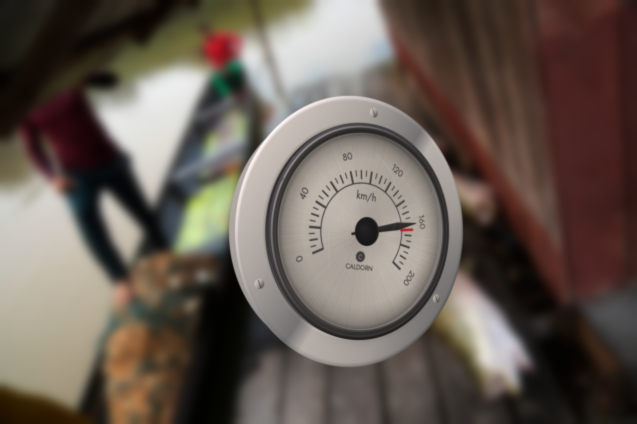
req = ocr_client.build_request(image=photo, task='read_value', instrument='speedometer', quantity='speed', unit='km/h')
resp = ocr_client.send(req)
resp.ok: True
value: 160 km/h
